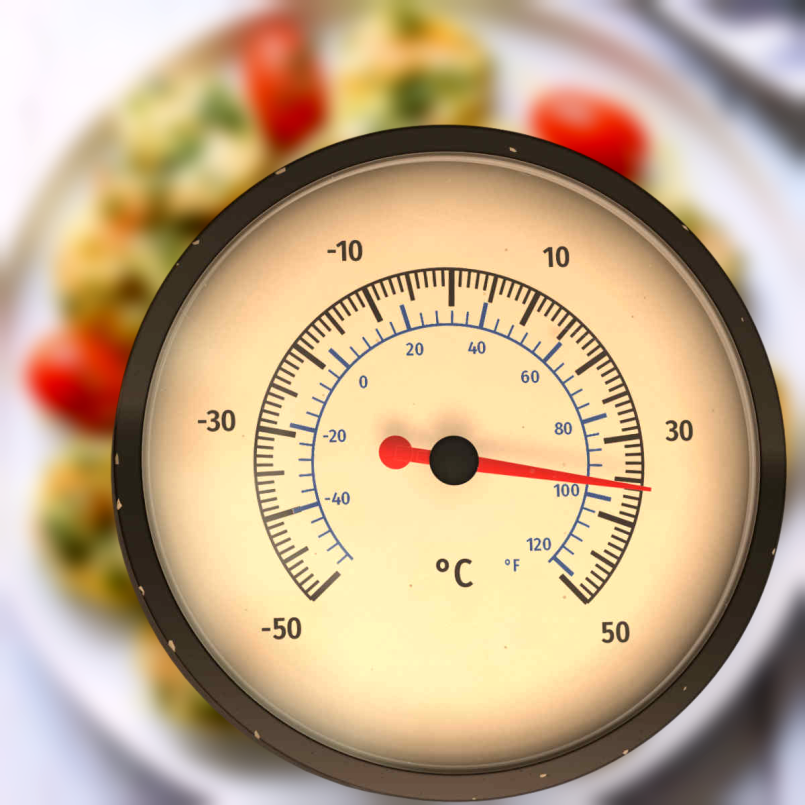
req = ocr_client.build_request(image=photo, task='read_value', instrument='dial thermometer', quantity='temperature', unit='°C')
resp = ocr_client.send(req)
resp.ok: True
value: 36 °C
